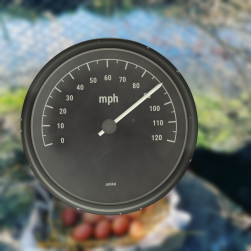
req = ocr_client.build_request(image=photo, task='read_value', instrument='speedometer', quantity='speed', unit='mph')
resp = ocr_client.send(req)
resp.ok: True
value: 90 mph
